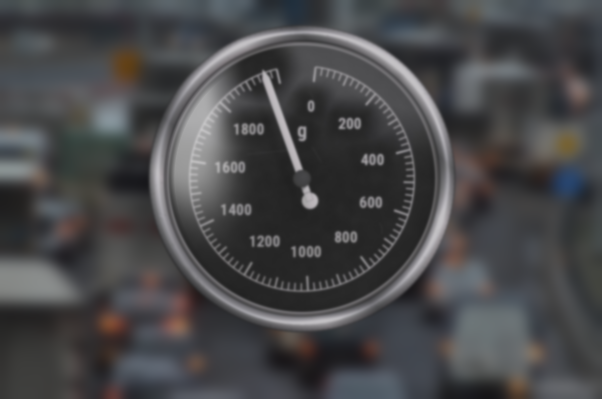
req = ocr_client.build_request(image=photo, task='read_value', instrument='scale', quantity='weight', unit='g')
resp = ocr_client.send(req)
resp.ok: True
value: 1960 g
